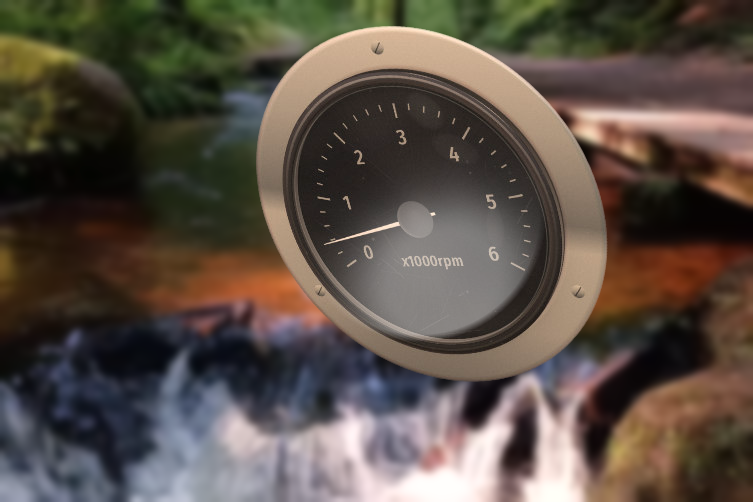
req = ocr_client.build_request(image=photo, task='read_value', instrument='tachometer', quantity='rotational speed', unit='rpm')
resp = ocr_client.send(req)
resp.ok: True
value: 400 rpm
